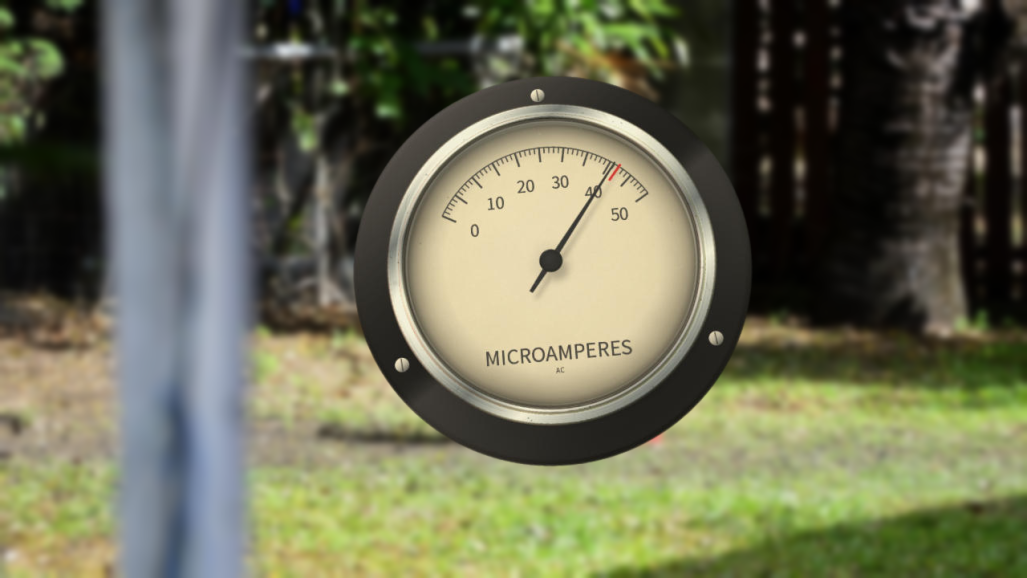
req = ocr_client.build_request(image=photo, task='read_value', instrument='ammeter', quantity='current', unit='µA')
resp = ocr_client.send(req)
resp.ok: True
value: 41 µA
